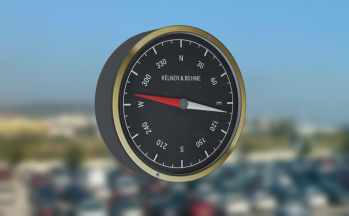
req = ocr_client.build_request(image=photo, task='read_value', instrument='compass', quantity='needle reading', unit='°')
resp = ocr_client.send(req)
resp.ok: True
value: 280 °
